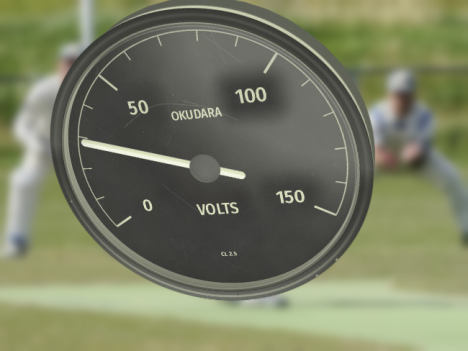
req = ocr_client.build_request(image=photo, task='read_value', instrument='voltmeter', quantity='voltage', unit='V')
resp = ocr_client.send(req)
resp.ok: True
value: 30 V
